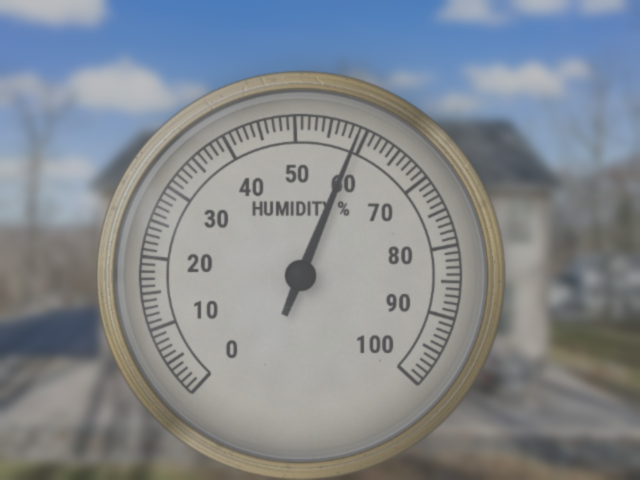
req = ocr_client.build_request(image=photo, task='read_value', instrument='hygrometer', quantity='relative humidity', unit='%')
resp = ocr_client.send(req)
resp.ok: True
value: 59 %
